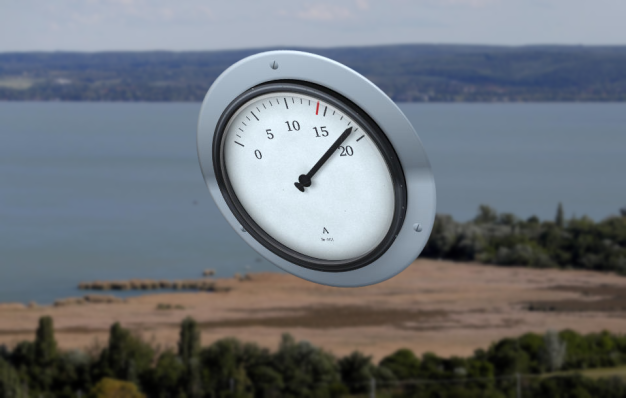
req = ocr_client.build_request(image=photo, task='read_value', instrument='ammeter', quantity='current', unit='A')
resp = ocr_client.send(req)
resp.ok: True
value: 18.5 A
